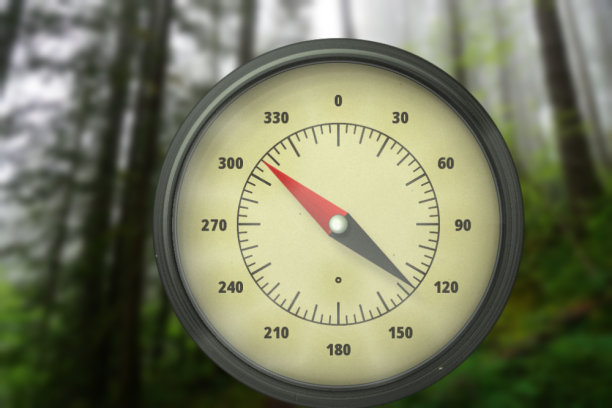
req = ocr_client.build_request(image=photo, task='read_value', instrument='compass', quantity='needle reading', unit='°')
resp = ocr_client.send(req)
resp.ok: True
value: 310 °
